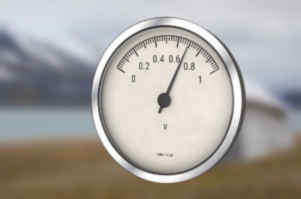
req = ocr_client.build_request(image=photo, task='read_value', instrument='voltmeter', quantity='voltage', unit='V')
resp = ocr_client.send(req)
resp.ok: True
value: 0.7 V
